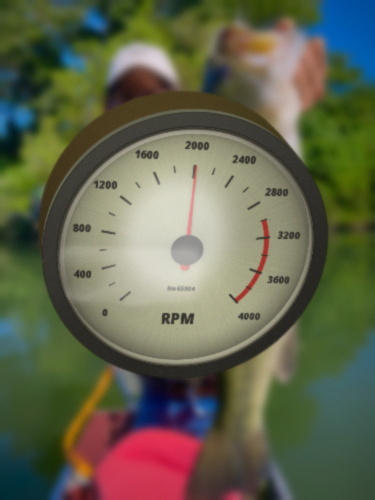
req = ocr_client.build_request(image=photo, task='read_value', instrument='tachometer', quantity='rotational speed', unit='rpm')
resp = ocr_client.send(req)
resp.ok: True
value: 2000 rpm
